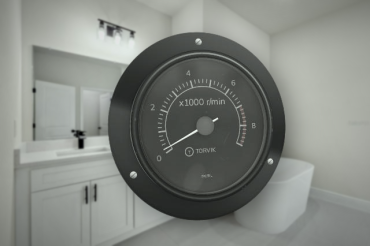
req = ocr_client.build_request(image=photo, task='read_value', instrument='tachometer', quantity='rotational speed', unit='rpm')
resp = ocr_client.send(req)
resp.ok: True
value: 200 rpm
